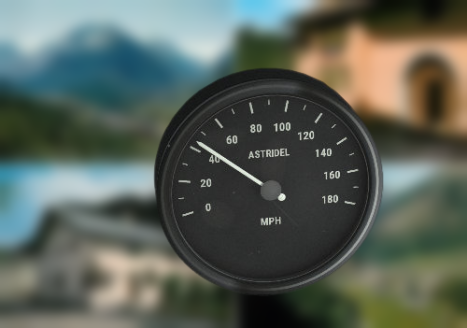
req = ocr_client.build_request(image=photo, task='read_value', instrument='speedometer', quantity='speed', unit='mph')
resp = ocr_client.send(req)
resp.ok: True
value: 45 mph
